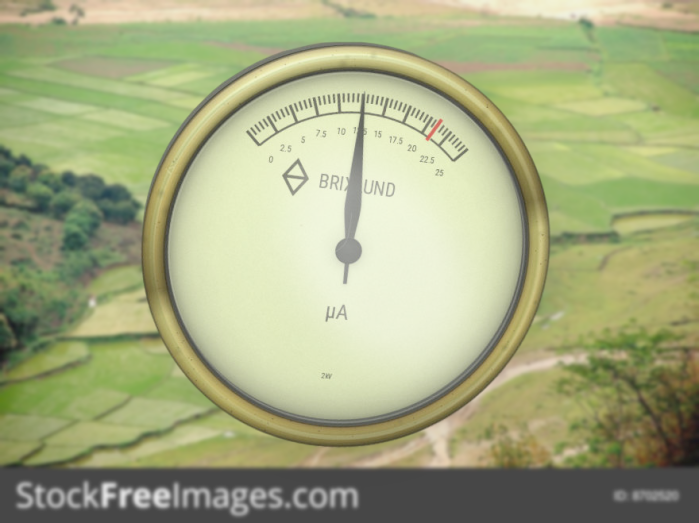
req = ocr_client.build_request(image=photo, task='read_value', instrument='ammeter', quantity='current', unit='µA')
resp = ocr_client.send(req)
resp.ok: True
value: 12.5 µA
